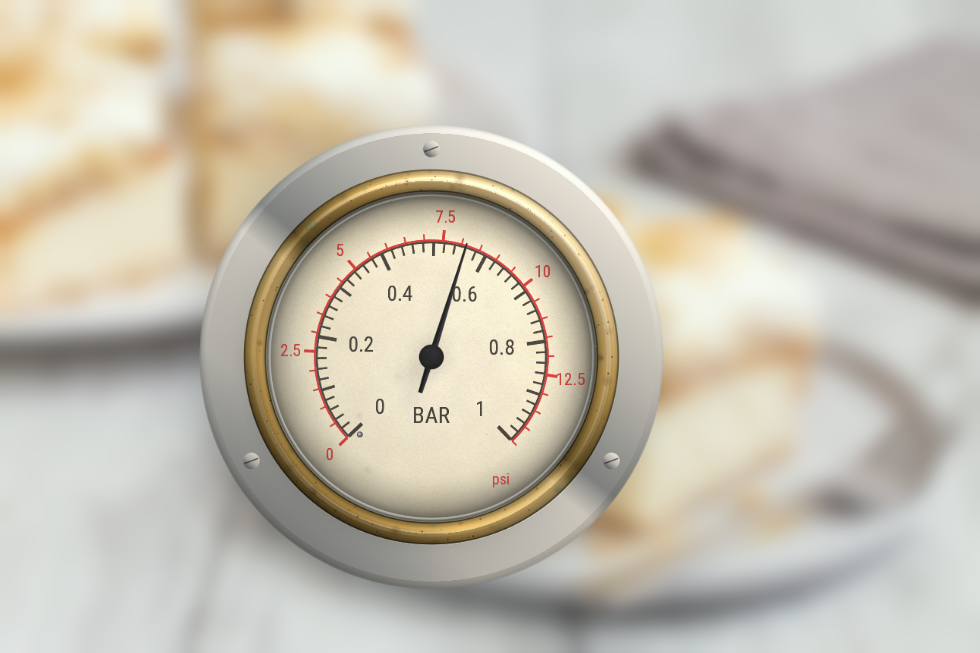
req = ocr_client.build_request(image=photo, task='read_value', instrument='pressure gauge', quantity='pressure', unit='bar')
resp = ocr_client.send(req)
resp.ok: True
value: 0.56 bar
